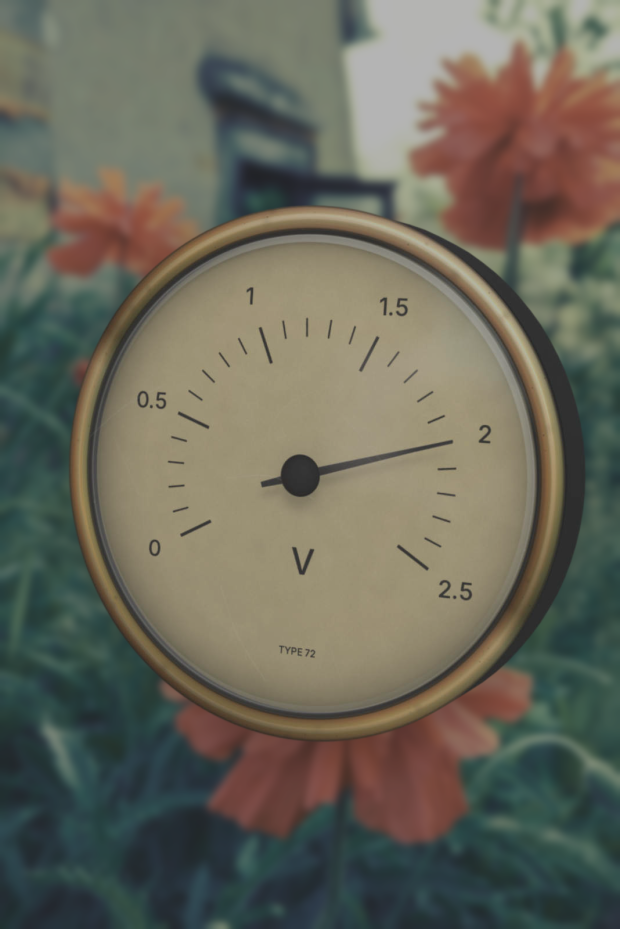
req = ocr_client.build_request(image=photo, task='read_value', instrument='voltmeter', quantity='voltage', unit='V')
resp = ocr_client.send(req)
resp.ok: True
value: 2 V
